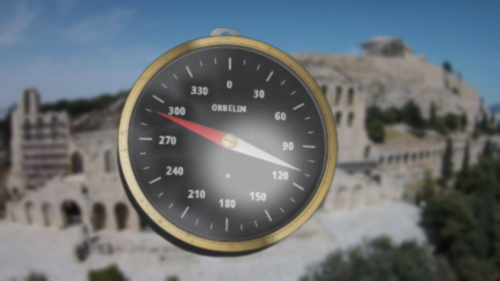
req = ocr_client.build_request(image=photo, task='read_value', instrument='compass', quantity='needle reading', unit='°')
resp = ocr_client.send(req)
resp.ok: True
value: 290 °
